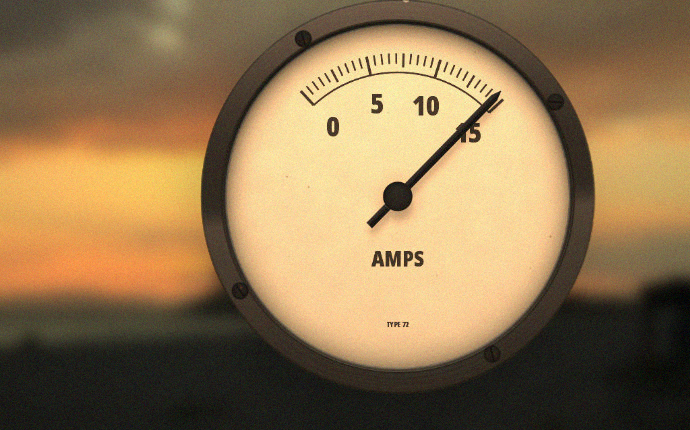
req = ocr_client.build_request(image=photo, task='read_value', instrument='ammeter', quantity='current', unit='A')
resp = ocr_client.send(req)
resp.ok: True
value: 14.5 A
